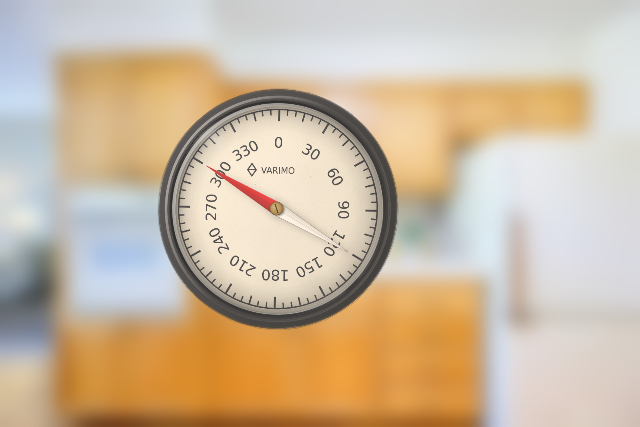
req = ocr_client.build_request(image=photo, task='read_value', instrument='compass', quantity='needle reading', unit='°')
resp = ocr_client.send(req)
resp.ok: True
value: 300 °
